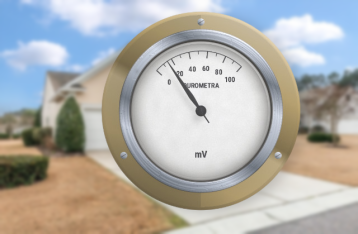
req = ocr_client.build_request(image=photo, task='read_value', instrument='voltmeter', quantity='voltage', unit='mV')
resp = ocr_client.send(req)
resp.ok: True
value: 15 mV
